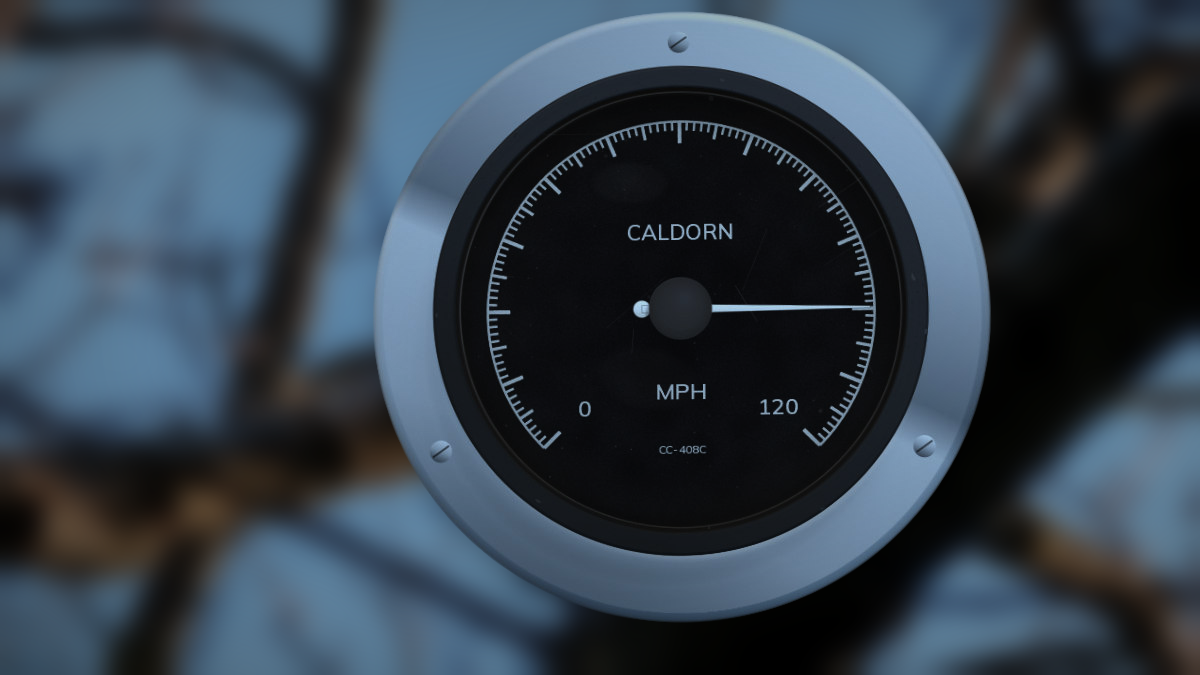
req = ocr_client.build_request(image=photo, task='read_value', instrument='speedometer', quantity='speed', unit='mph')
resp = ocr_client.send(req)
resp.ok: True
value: 100 mph
